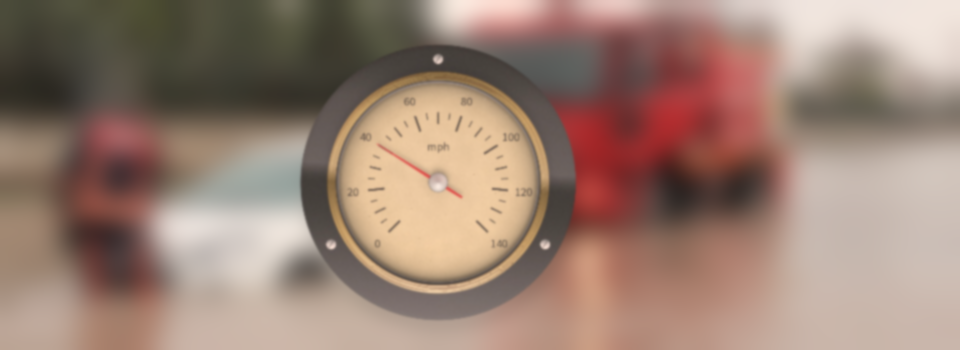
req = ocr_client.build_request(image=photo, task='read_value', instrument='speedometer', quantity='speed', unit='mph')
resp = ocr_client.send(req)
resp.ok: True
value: 40 mph
